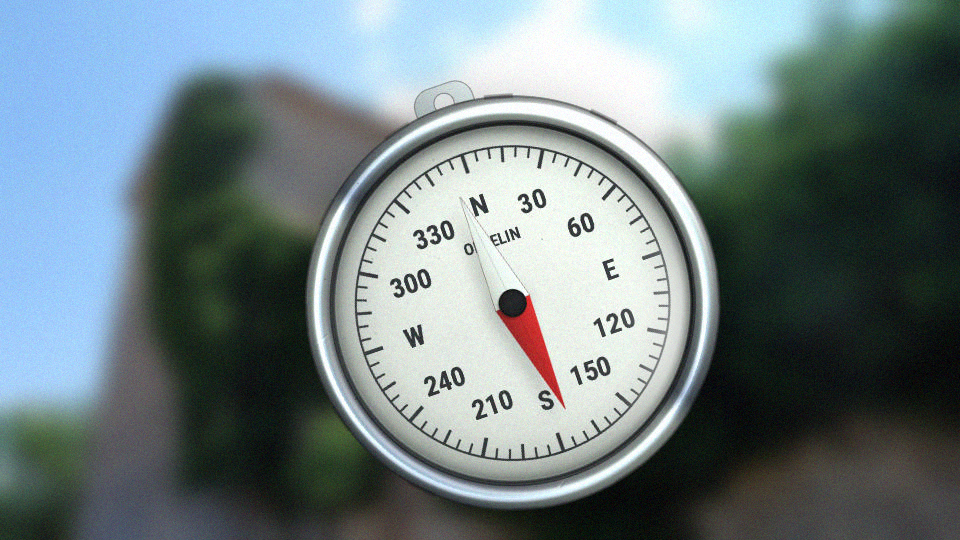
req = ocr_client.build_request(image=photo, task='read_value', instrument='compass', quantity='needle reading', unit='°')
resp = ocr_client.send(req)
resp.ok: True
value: 172.5 °
